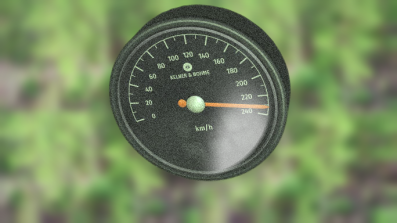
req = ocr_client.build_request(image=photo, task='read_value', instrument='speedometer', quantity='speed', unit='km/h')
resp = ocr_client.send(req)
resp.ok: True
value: 230 km/h
